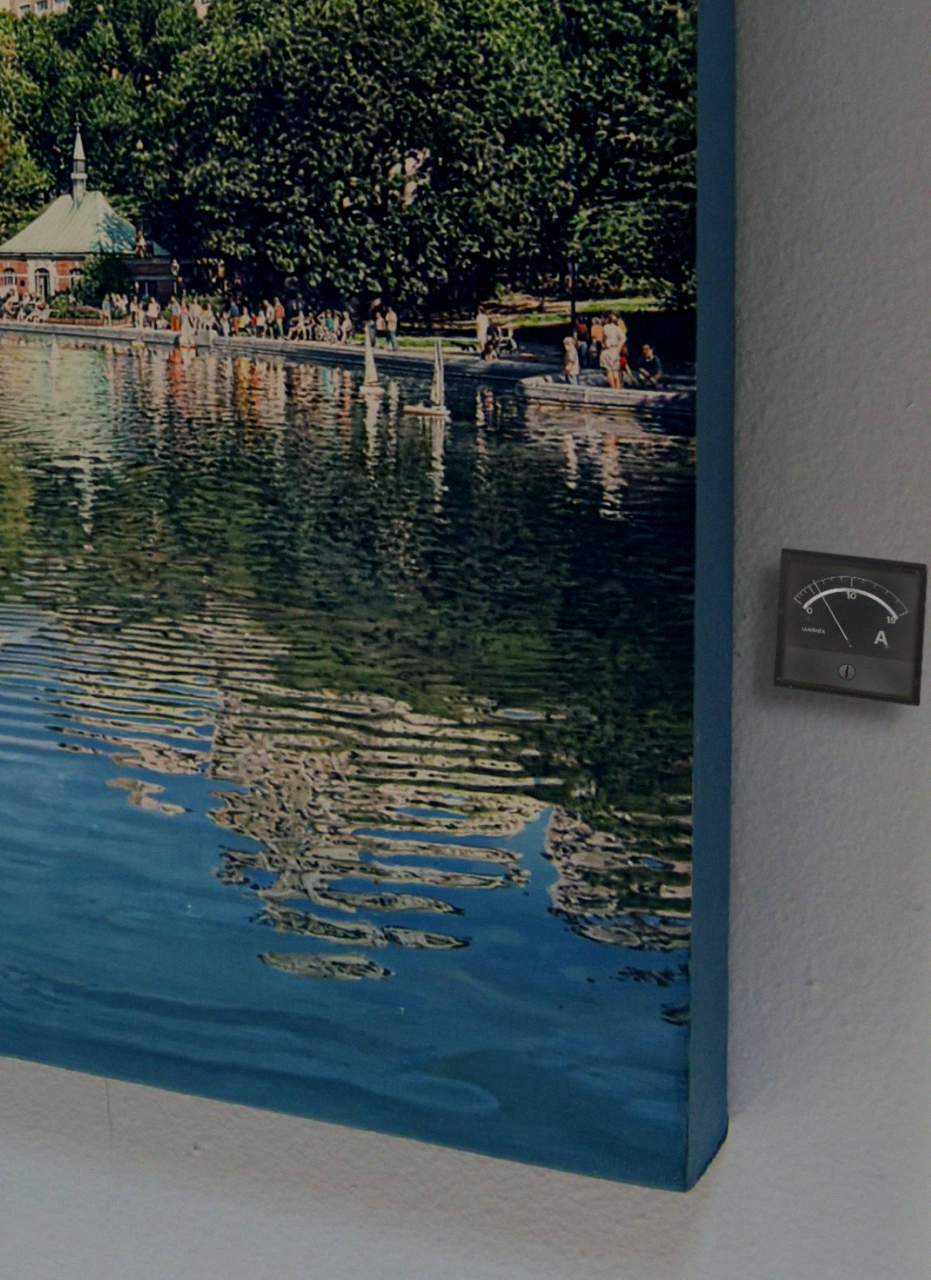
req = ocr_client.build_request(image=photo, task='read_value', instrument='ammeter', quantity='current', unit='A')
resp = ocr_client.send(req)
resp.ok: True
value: 6 A
